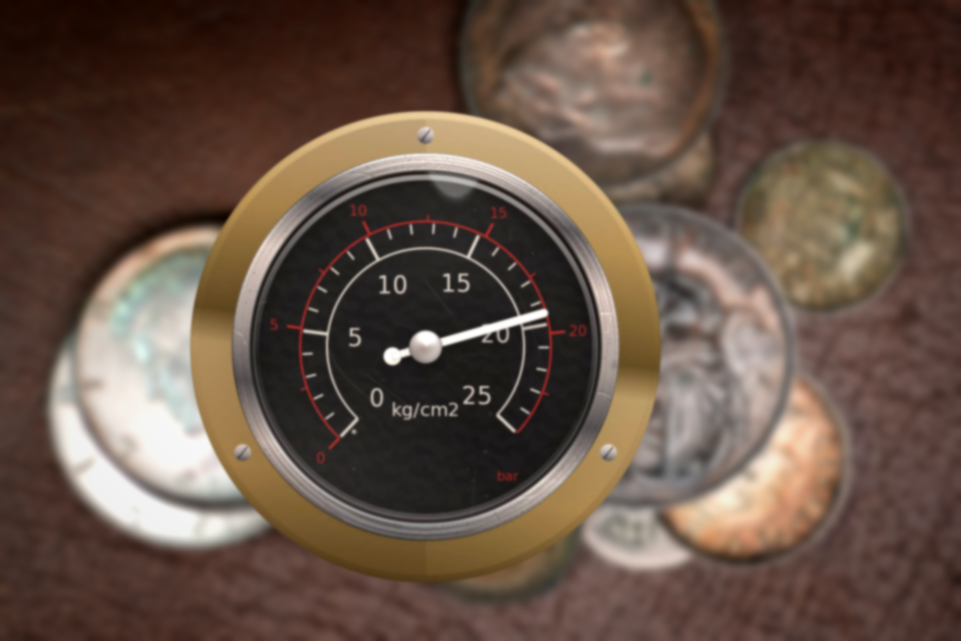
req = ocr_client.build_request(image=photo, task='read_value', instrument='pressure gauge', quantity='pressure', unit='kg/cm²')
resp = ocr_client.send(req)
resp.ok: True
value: 19.5 kg/cm²
